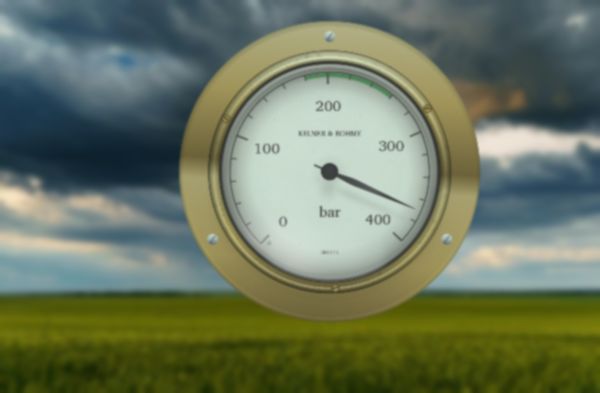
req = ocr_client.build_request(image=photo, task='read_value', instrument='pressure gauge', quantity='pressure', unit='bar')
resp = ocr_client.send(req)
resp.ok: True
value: 370 bar
